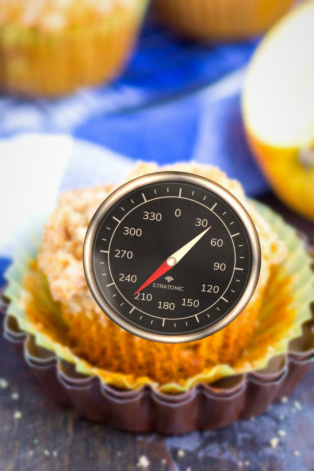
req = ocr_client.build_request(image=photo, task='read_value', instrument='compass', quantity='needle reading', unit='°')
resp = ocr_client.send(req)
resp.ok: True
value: 220 °
